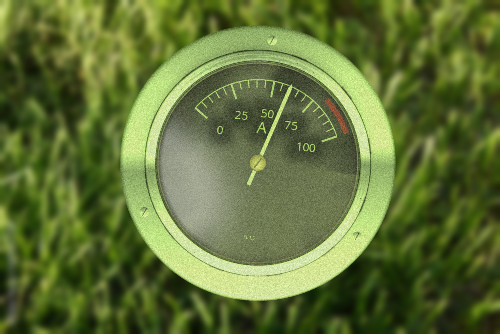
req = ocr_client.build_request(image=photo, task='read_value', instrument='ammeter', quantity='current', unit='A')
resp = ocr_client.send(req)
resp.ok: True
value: 60 A
